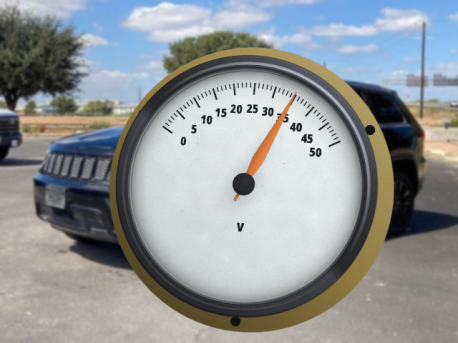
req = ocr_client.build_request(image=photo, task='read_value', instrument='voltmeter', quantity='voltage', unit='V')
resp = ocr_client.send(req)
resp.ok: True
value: 35 V
